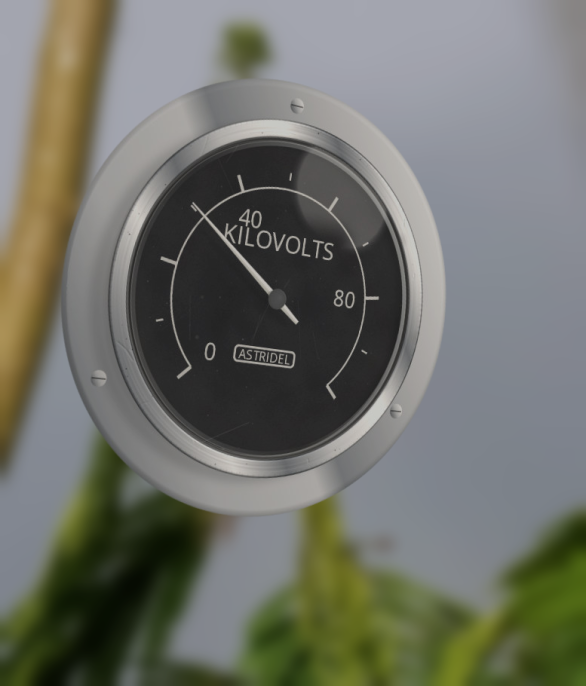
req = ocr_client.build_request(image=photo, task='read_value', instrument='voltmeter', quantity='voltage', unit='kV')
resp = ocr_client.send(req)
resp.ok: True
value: 30 kV
